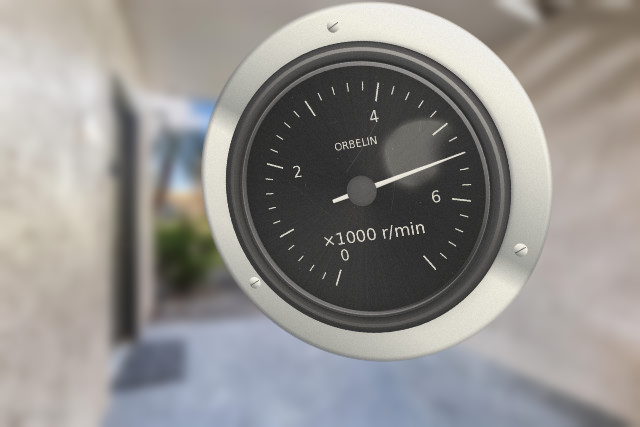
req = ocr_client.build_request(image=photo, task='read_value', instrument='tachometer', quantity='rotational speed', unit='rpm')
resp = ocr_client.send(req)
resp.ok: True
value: 5400 rpm
